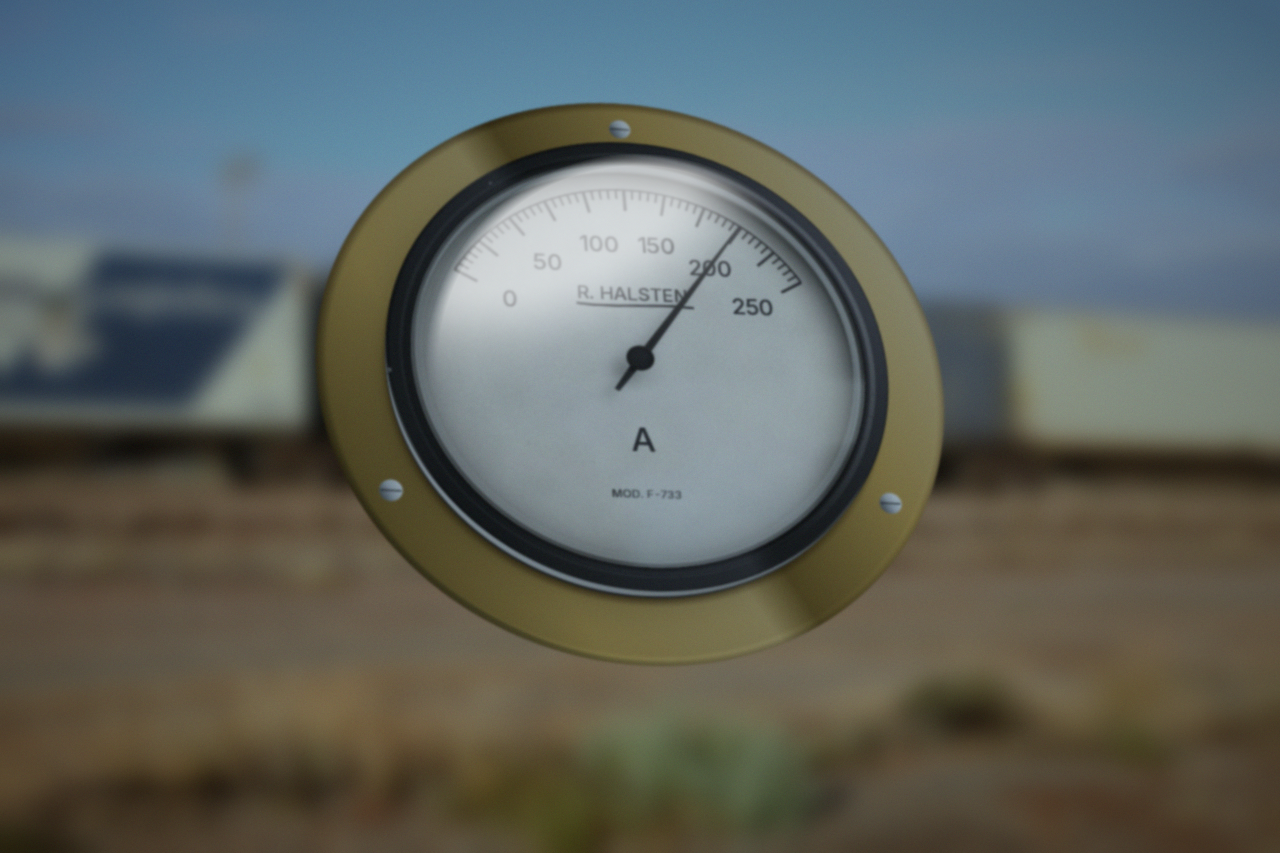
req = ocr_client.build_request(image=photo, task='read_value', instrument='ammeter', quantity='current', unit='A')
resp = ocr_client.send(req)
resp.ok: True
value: 200 A
